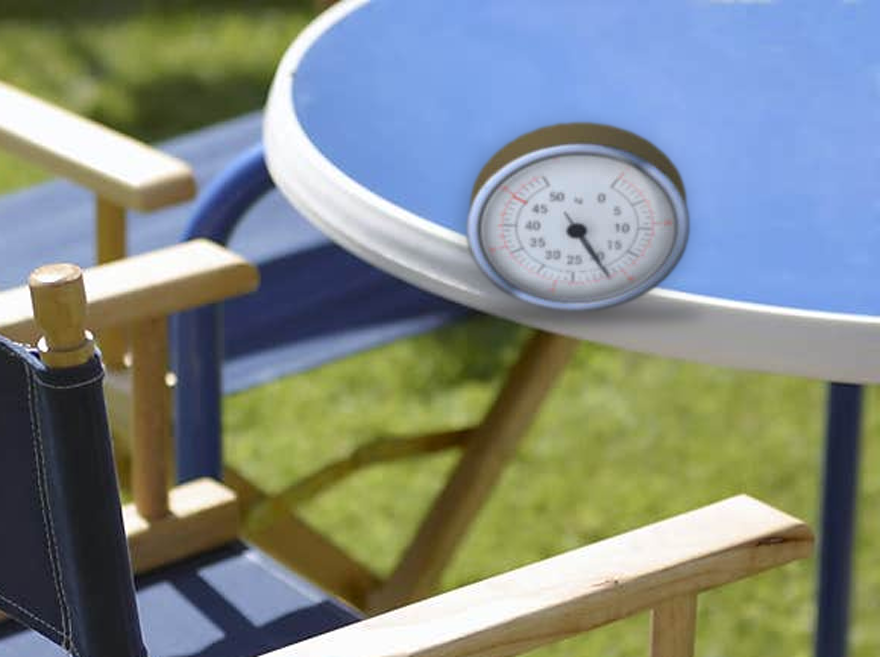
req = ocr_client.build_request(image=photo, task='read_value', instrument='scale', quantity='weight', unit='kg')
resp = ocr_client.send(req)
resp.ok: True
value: 20 kg
